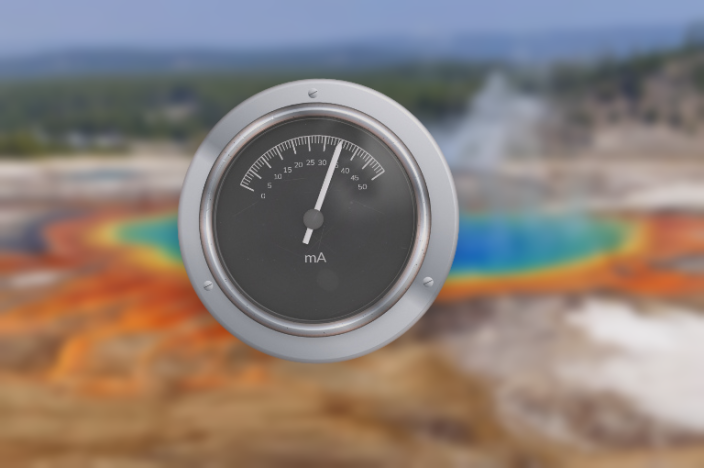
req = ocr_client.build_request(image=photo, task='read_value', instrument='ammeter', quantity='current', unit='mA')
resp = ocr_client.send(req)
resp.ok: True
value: 35 mA
